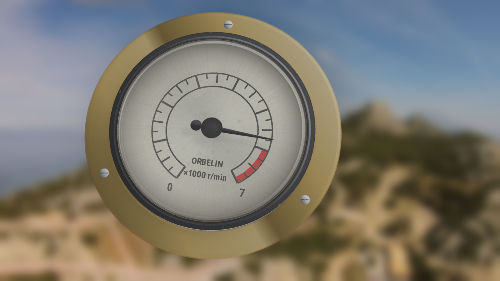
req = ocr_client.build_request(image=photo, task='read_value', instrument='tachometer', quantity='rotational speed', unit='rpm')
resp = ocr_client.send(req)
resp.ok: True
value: 5750 rpm
